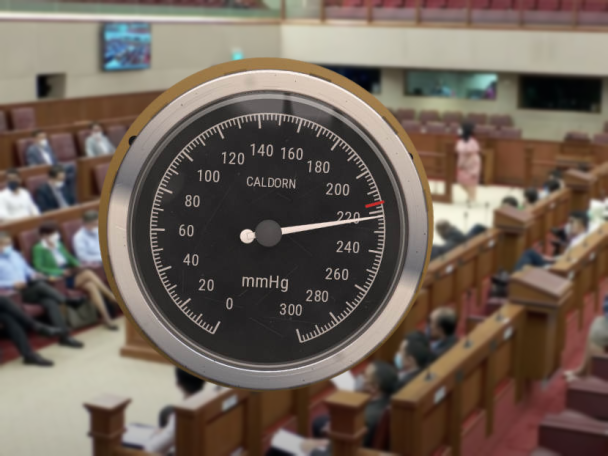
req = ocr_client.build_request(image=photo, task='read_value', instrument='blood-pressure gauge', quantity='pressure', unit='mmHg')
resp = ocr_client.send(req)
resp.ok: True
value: 222 mmHg
